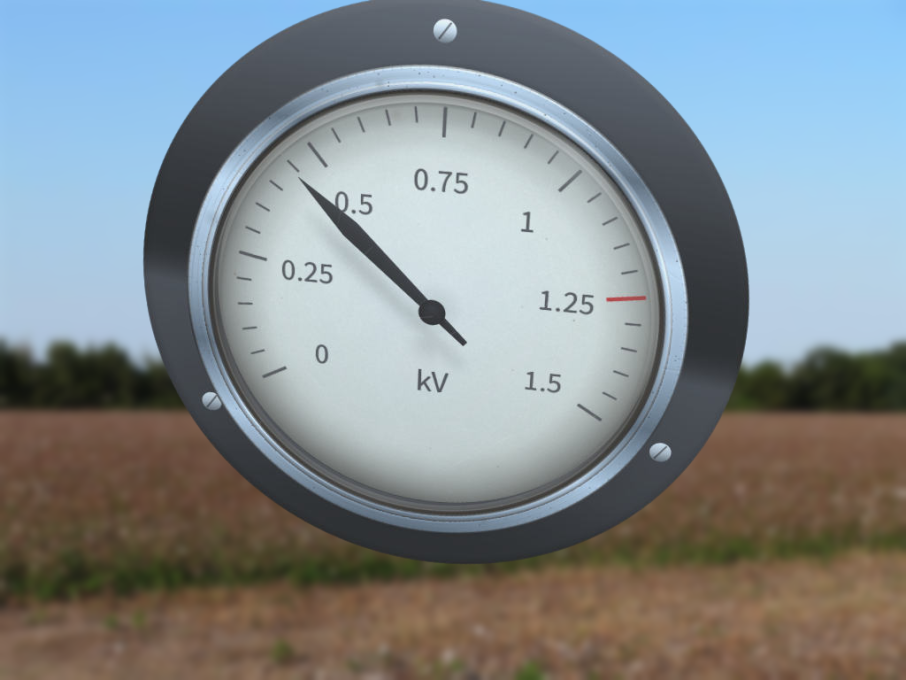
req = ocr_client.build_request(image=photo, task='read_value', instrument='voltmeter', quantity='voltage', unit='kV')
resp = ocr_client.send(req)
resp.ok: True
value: 0.45 kV
